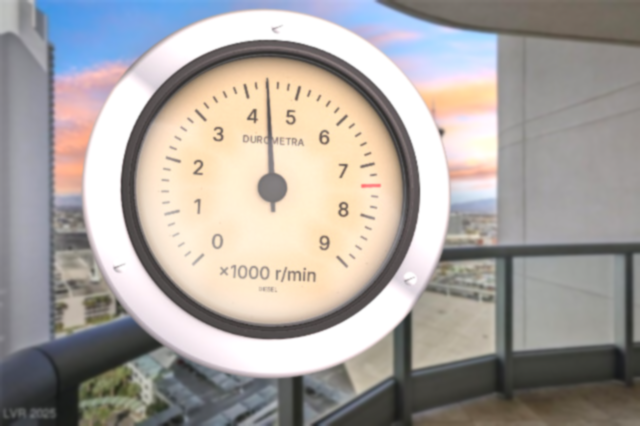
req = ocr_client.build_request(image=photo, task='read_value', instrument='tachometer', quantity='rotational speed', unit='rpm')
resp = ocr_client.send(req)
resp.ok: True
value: 4400 rpm
